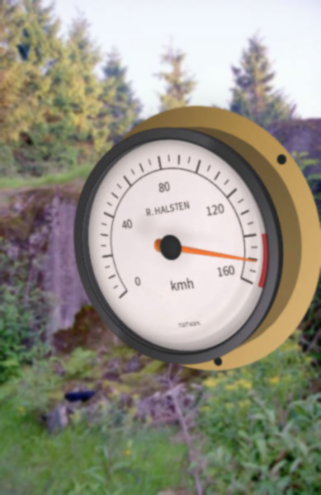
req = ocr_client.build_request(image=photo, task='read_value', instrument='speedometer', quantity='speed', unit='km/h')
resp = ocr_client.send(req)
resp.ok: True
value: 150 km/h
